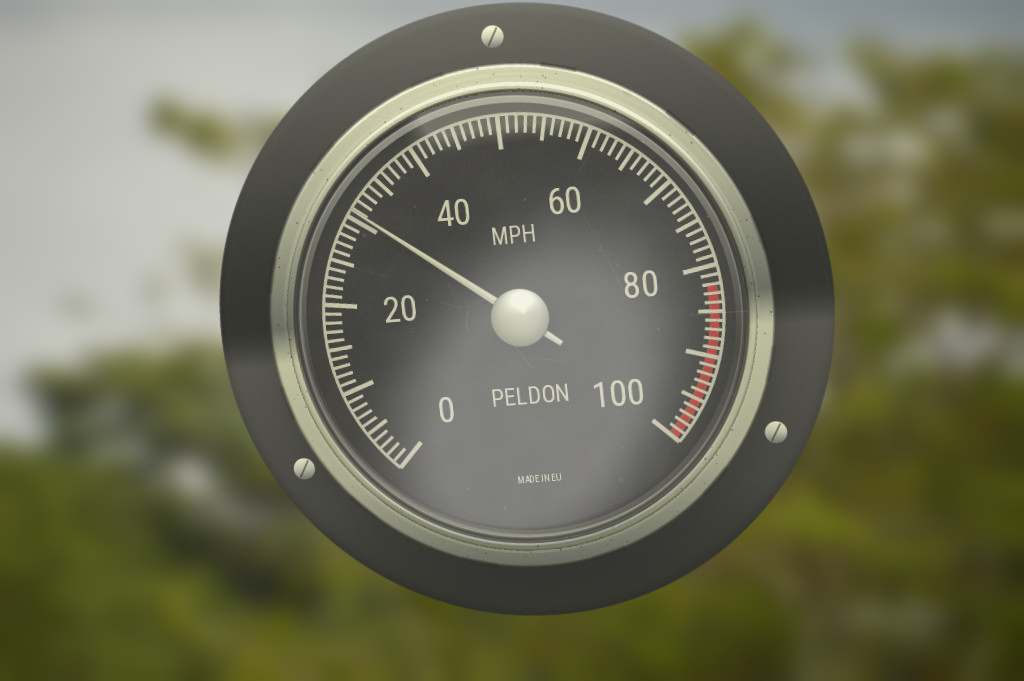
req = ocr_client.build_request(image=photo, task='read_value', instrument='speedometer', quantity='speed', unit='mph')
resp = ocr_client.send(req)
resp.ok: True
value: 31 mph
